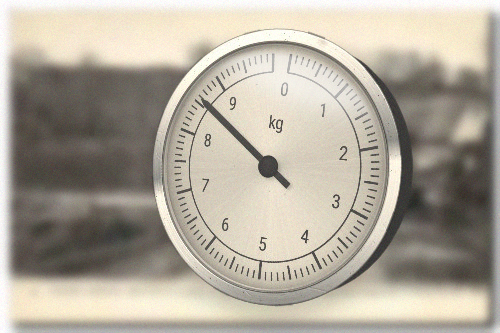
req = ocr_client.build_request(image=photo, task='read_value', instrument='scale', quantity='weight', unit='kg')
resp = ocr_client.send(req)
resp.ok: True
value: 8.6 kg
